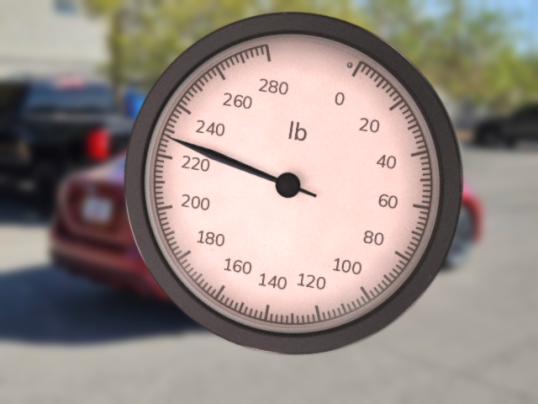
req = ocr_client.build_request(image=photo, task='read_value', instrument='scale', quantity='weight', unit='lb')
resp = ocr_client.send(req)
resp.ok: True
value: 228 lb
